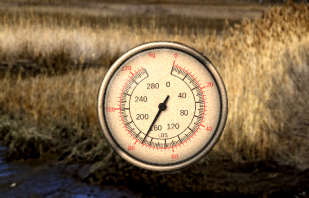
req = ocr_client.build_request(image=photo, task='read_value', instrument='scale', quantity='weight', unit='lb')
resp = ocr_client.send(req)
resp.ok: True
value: 170 lb
